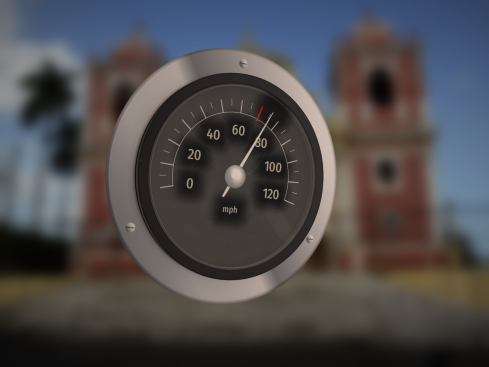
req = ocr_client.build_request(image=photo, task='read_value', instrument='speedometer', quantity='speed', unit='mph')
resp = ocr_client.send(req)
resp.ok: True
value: 75 mph
